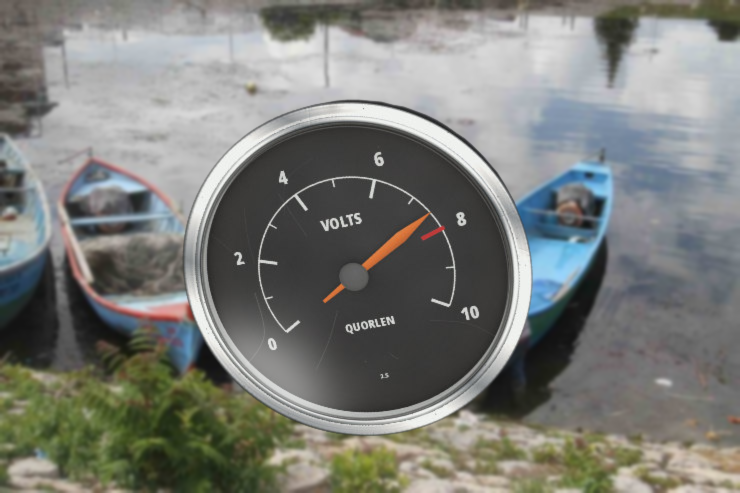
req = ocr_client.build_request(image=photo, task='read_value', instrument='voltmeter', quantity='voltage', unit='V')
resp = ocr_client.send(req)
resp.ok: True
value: 7.5 V
